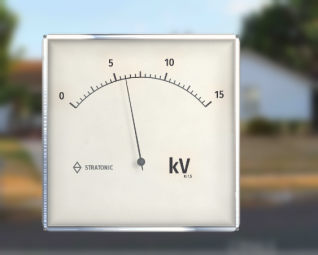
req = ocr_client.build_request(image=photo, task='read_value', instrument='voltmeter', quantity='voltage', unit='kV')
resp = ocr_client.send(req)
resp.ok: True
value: 6 kV
